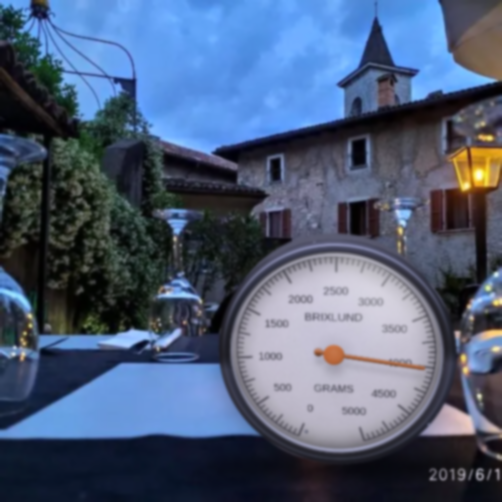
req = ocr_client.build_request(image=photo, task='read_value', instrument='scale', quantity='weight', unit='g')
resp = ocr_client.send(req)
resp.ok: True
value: 4000 g
